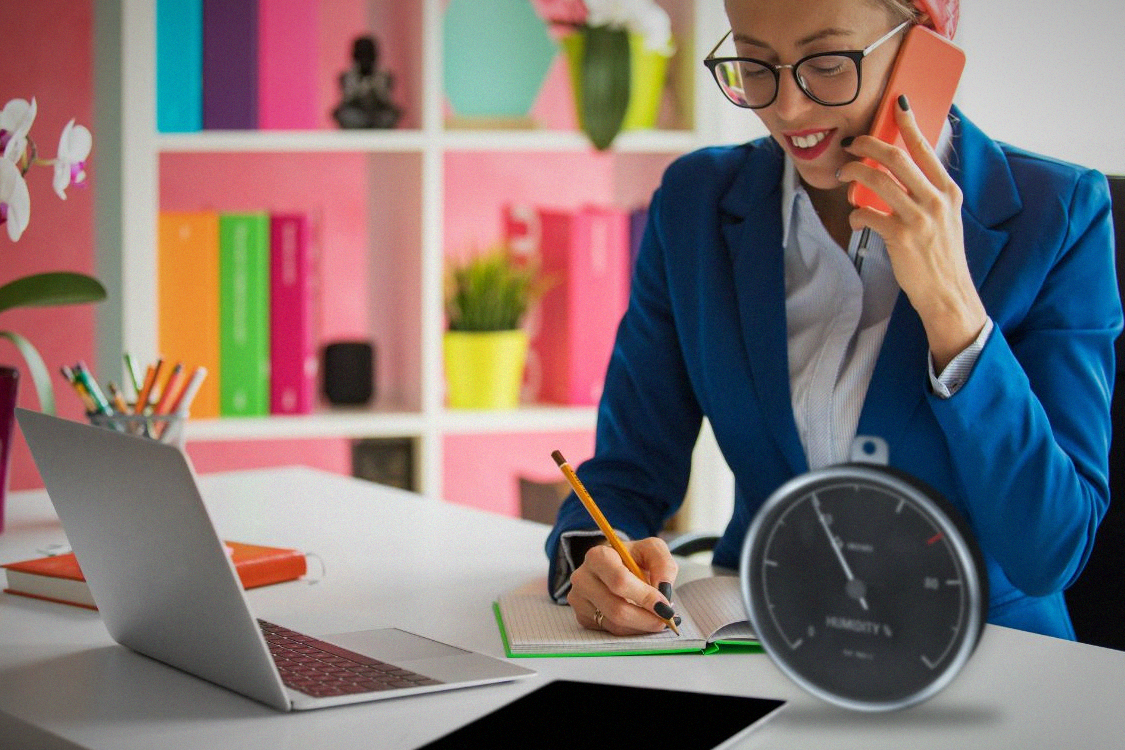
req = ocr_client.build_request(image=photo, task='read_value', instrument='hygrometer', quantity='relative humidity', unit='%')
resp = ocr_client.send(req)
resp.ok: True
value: 40 %
